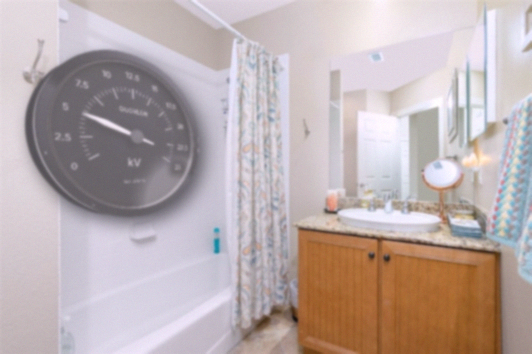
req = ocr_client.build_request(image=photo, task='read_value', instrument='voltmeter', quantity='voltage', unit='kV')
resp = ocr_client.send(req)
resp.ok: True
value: 5 kV
